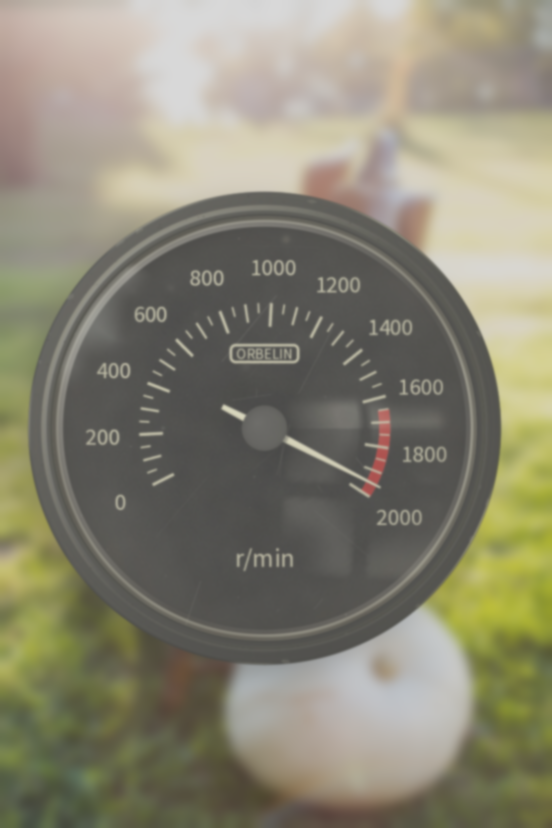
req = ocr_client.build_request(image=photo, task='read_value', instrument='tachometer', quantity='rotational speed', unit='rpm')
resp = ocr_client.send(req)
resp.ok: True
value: 1950 rpm
